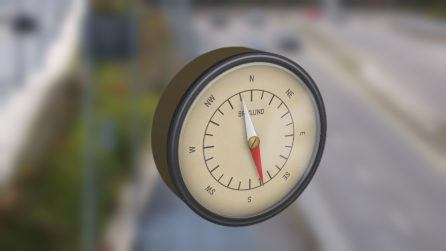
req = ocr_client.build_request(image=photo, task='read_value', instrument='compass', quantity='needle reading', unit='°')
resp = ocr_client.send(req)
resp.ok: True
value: 165 °
